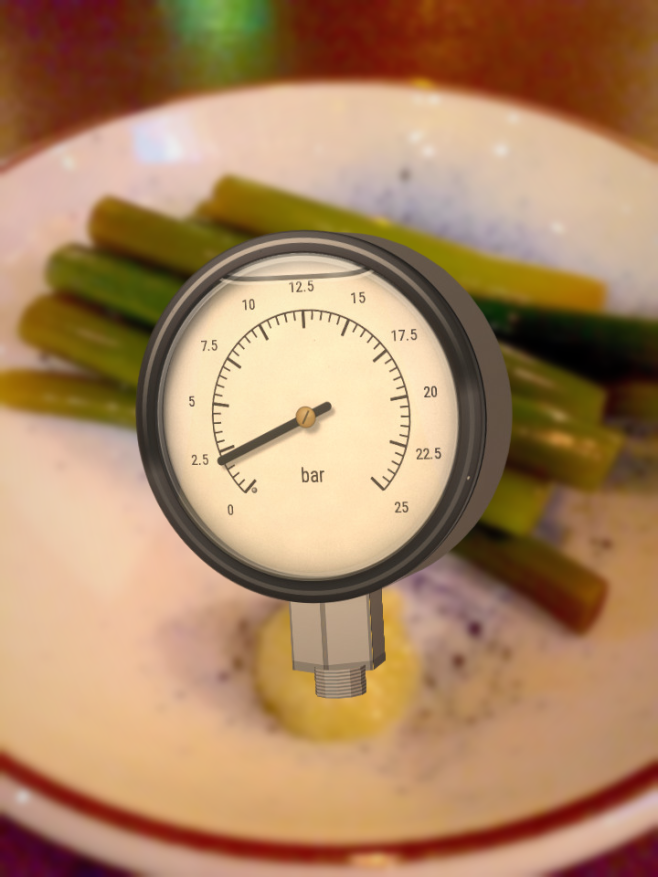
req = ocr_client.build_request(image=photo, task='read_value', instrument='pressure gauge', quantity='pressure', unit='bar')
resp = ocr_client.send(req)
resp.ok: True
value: 2 bar
